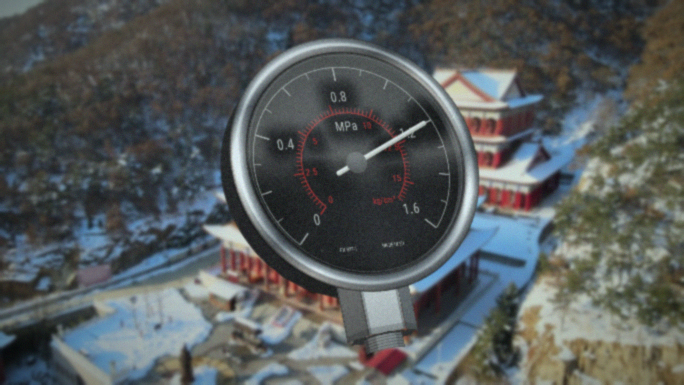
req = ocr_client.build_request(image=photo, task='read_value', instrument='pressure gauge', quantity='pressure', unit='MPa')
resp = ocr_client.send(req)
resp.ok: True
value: 1.2 MPa
